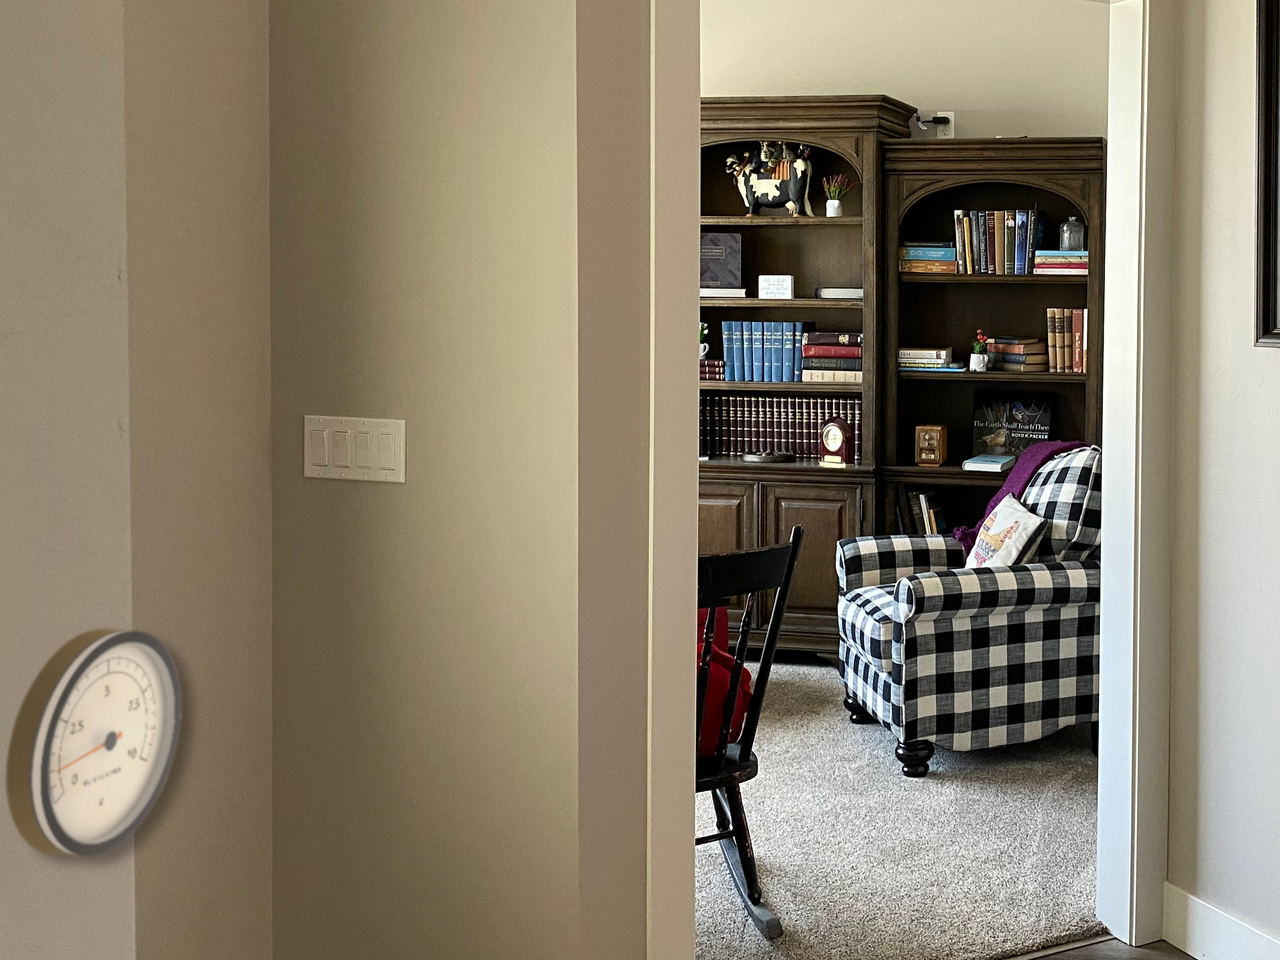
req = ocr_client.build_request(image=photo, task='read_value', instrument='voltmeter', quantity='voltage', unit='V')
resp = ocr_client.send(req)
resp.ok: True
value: 1 V
